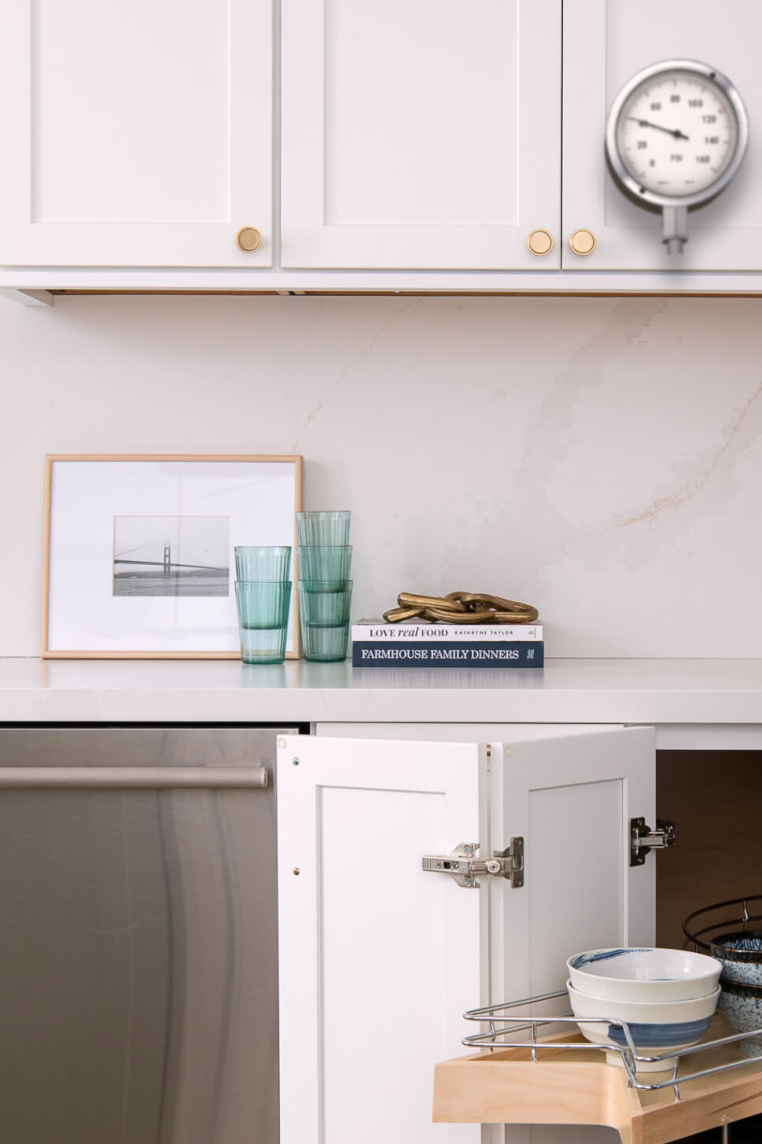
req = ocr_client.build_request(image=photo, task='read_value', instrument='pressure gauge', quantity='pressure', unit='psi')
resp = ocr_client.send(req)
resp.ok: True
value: 40 psi
